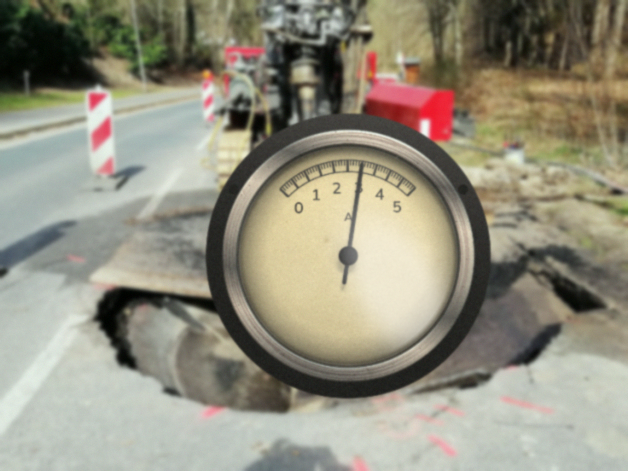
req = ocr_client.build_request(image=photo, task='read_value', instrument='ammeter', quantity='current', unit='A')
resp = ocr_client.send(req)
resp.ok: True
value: 3 A
